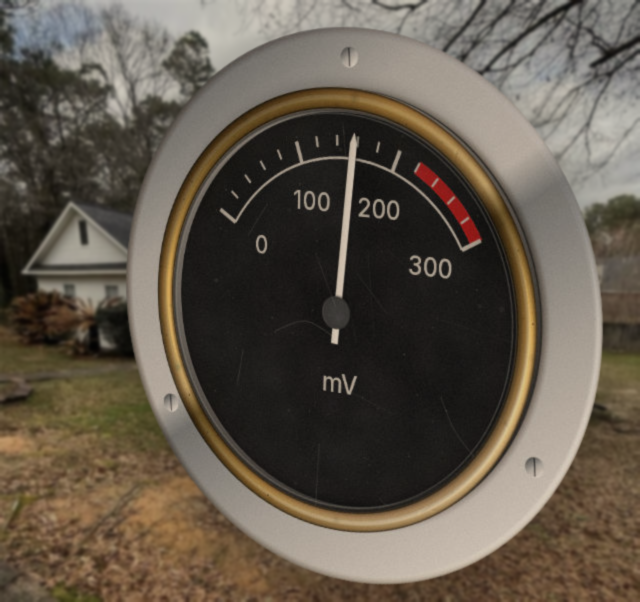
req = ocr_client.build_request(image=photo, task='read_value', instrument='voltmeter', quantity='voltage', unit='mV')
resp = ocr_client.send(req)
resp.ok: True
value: 160 mV
